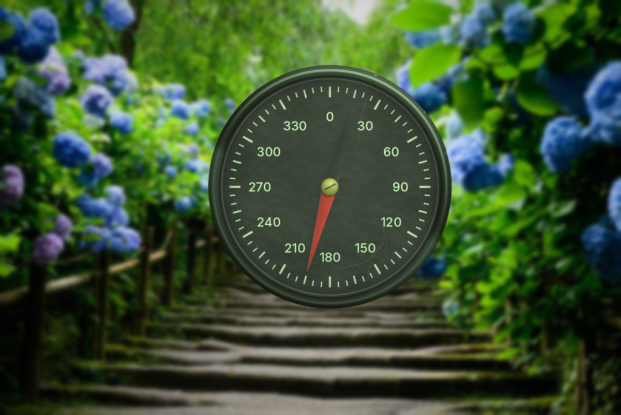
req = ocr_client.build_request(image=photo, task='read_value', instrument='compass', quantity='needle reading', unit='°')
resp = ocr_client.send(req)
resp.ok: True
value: 195 °
